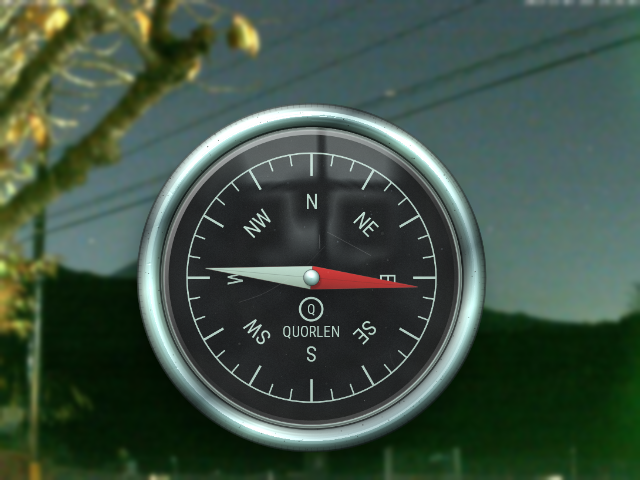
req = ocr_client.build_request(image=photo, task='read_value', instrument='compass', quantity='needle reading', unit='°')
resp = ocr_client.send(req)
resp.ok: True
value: 95 °
